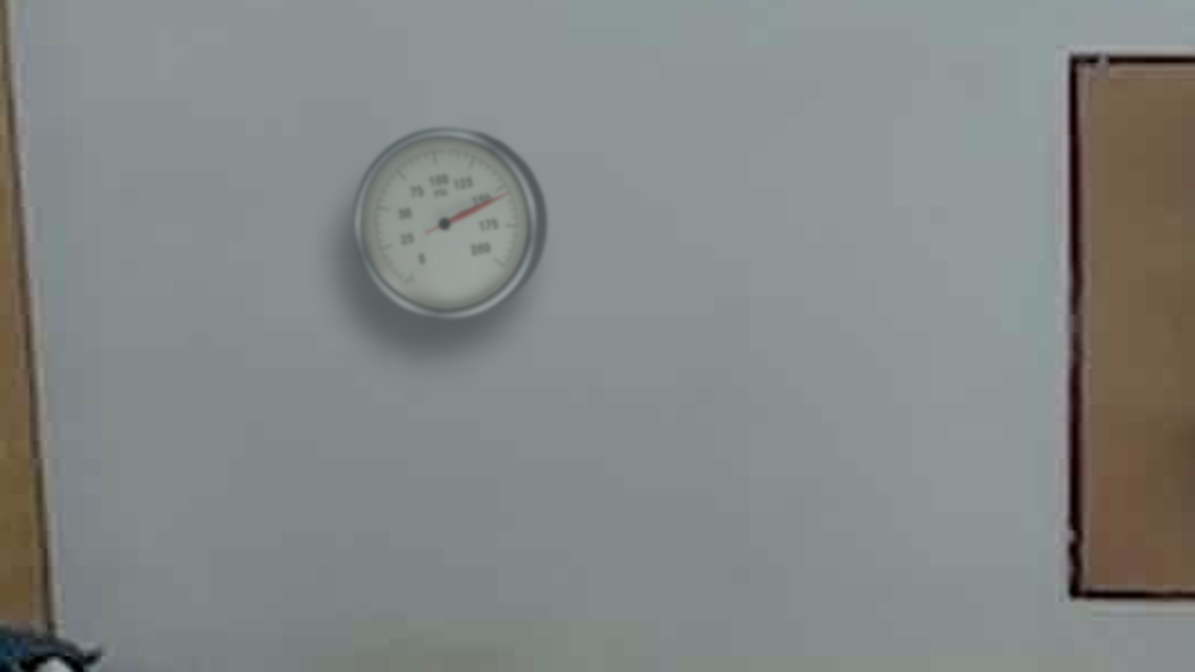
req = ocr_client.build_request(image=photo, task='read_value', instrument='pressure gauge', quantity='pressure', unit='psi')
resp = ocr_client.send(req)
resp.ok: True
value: 155 psi
